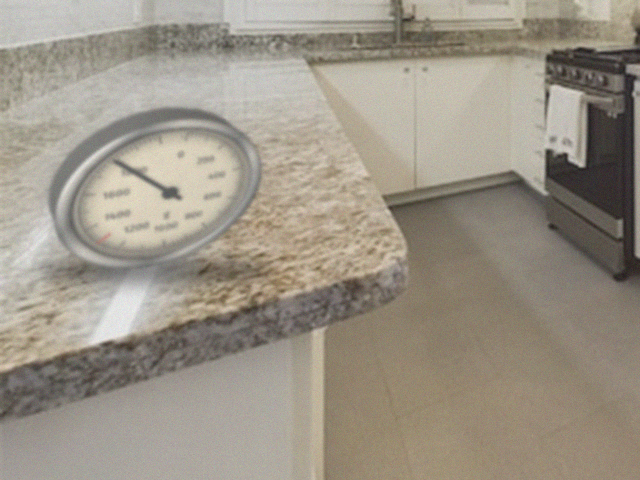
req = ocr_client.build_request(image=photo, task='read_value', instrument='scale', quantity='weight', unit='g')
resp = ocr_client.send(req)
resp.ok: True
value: 1800 g
